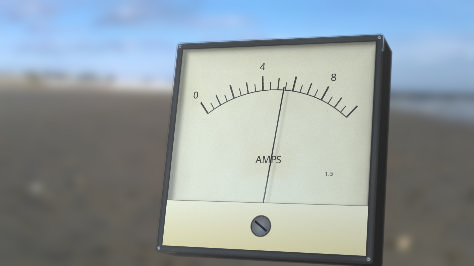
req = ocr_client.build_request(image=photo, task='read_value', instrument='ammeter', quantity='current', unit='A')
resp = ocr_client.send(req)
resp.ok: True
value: 5.5 A
